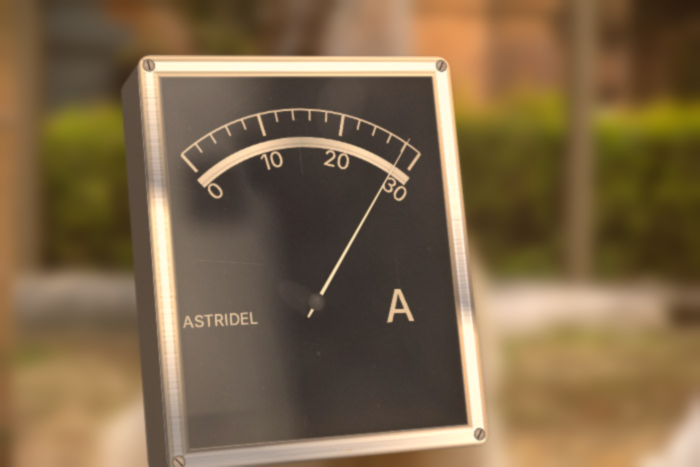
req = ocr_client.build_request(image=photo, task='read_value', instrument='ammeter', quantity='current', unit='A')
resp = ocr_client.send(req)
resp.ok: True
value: 28 A
